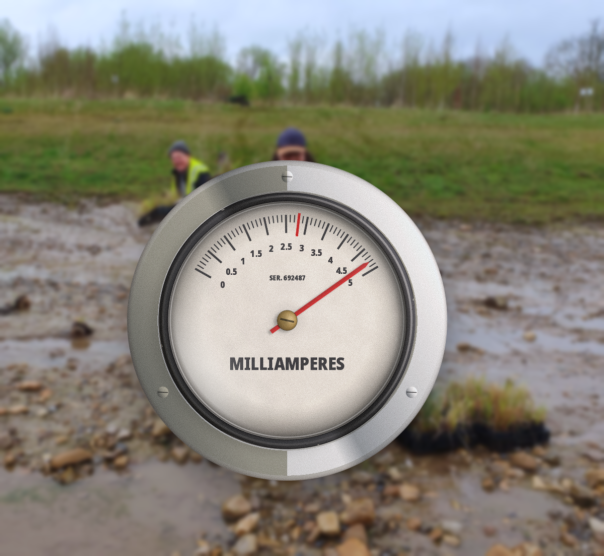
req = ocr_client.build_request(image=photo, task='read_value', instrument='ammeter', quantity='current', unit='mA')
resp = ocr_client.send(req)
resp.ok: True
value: 4.8 mA
